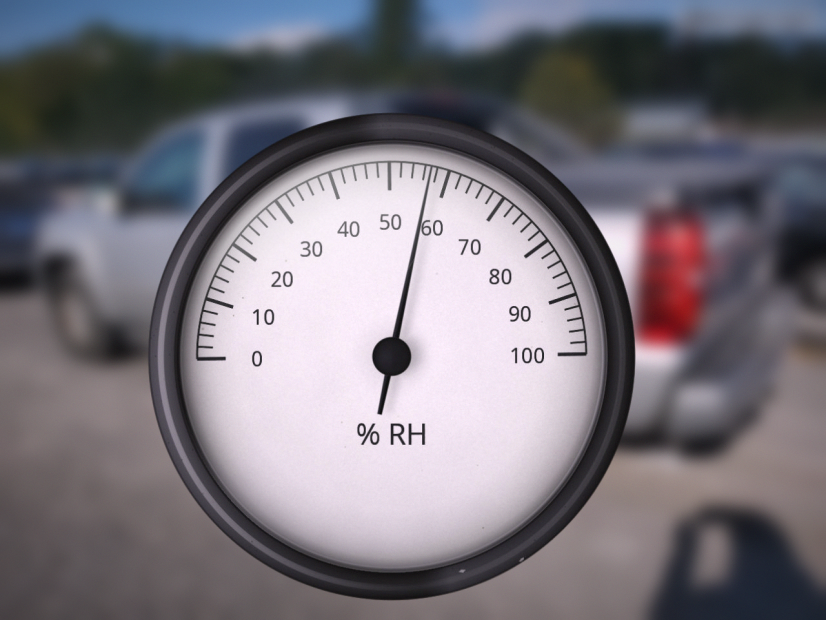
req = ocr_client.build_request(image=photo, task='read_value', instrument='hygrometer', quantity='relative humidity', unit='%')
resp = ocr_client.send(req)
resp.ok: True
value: 57 %
